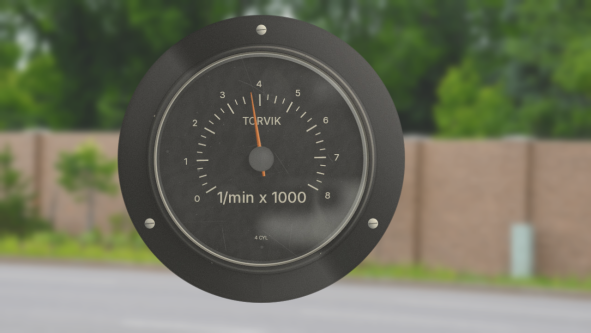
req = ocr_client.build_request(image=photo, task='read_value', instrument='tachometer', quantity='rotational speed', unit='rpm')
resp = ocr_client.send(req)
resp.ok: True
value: 3750 rpm
